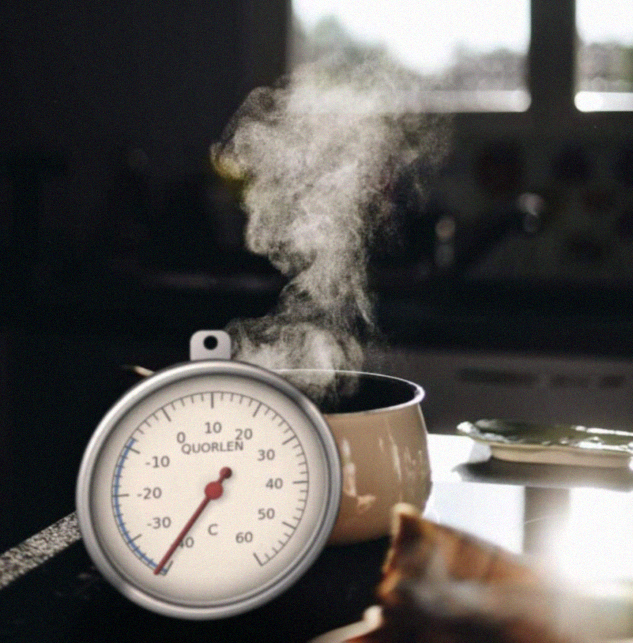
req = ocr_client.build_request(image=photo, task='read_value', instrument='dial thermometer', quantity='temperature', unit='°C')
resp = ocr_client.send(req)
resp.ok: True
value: -38 °C
